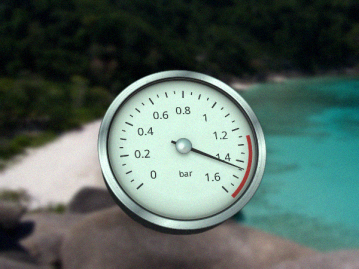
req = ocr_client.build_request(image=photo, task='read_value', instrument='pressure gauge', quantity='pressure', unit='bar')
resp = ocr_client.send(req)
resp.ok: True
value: 1.45 bar
